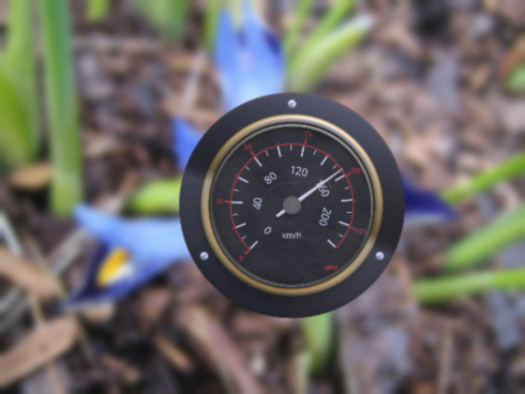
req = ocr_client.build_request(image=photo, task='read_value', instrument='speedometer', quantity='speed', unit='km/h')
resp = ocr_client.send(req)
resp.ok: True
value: 155 km/h
